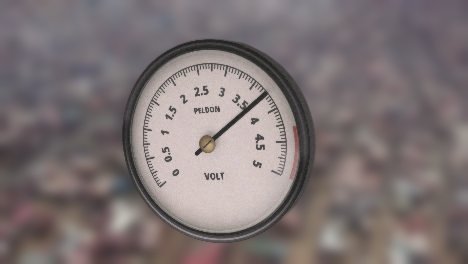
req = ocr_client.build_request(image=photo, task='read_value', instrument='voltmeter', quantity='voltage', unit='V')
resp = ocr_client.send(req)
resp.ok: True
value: 3.75 V
